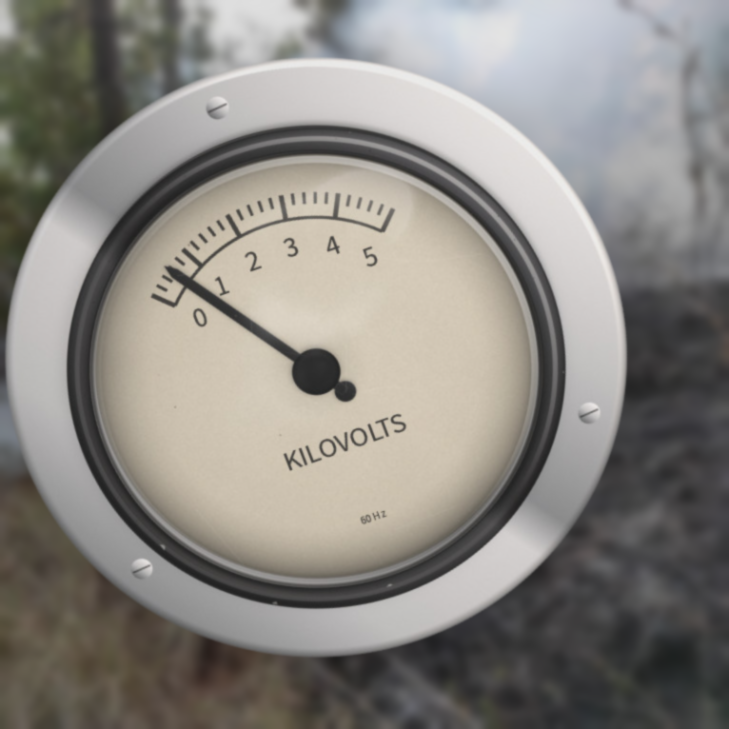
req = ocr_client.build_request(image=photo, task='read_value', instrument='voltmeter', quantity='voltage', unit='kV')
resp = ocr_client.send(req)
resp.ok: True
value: 0.6 kV
